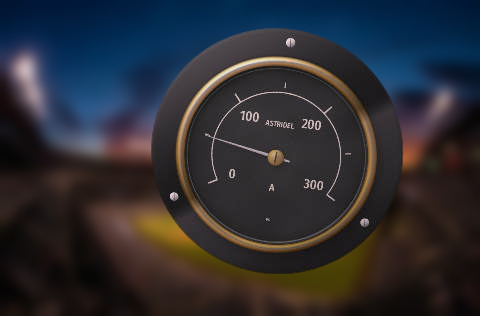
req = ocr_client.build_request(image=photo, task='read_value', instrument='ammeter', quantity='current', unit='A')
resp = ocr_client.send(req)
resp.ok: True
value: 50 A
